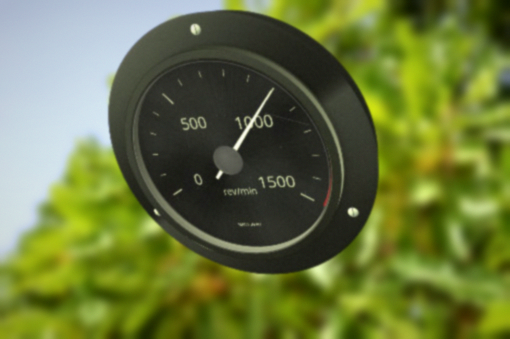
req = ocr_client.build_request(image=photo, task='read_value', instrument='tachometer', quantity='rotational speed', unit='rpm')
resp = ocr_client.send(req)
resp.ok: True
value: 1000 rpm
